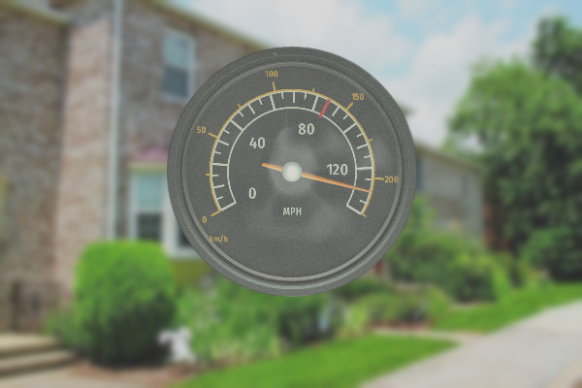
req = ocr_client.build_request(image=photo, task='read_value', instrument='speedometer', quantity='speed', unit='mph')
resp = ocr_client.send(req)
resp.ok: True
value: 130 mph
